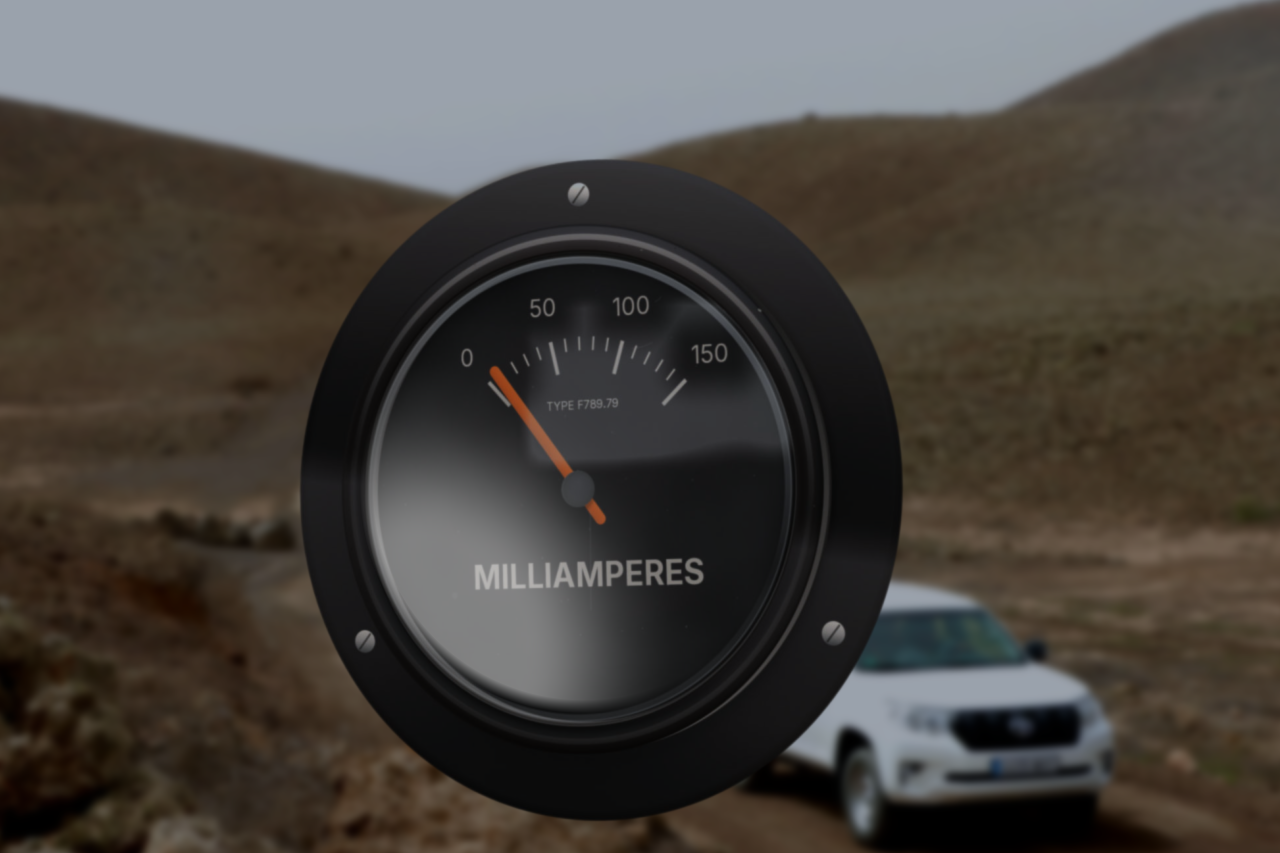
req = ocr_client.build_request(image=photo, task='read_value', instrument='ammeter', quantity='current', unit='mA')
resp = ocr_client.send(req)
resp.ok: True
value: 10 mA
